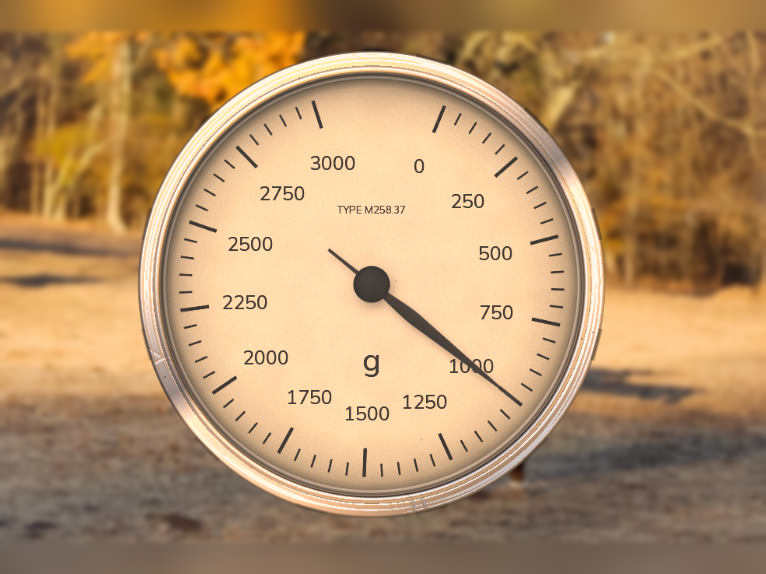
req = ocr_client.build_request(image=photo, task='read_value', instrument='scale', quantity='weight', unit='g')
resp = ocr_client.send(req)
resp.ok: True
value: 1000 g
